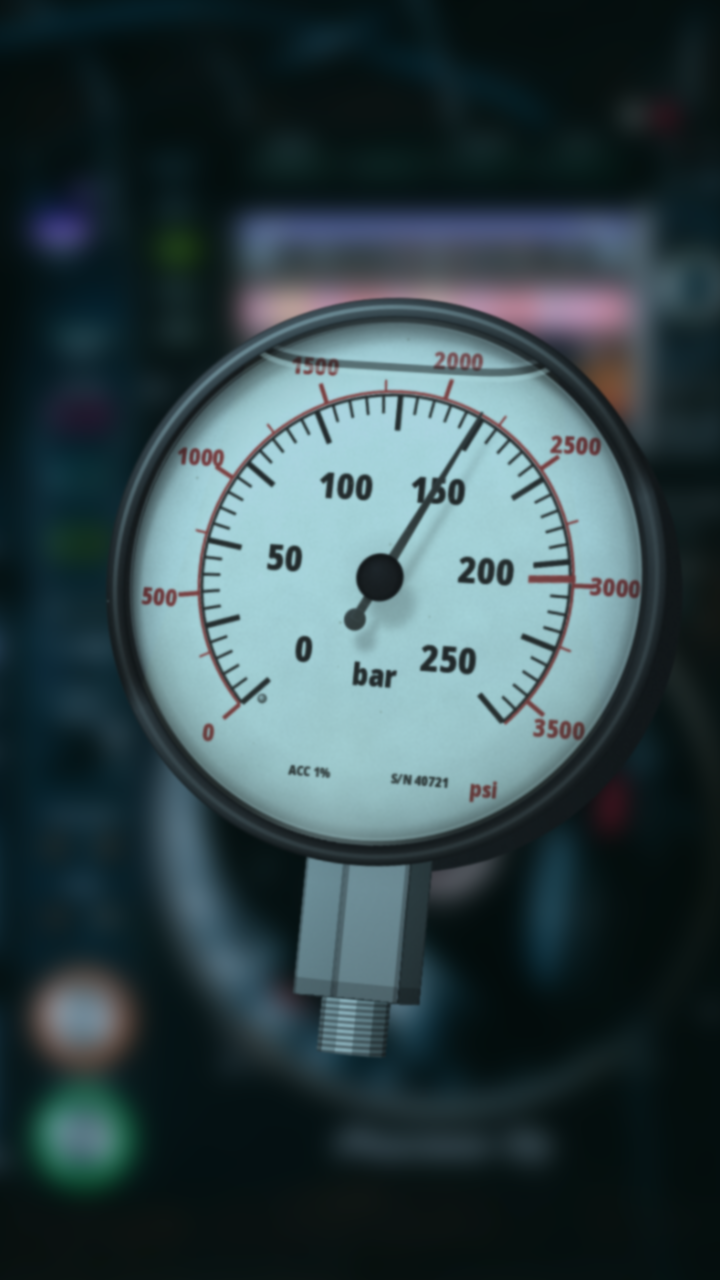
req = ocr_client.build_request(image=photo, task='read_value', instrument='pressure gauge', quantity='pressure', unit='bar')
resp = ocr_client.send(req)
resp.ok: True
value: 150 bar
